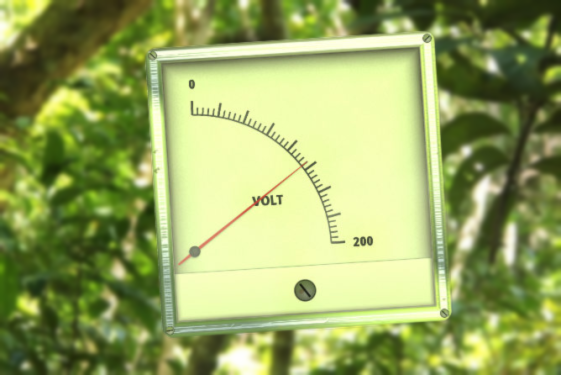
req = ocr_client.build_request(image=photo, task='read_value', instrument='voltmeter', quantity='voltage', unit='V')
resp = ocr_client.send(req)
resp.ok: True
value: 120 V
